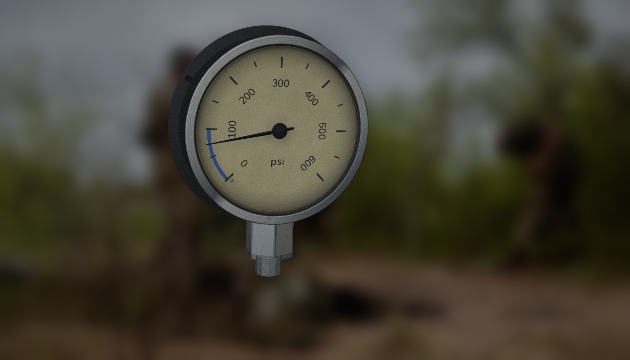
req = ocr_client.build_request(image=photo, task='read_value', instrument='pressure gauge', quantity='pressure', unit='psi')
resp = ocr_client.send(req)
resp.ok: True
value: 75 psi
